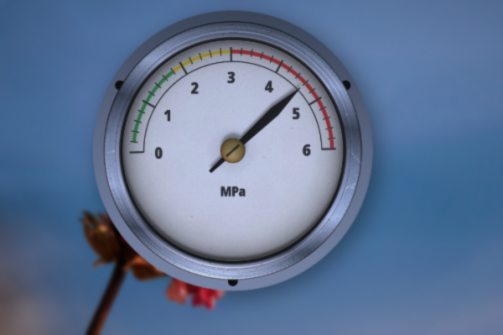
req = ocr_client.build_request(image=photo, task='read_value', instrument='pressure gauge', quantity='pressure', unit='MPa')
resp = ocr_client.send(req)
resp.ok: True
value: 4.6 MPa
